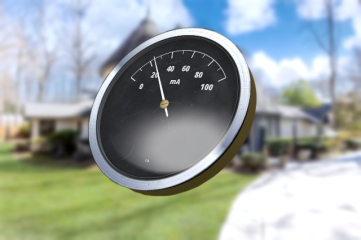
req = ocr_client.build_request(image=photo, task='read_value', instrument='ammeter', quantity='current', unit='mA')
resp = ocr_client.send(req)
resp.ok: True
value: 25 mA
